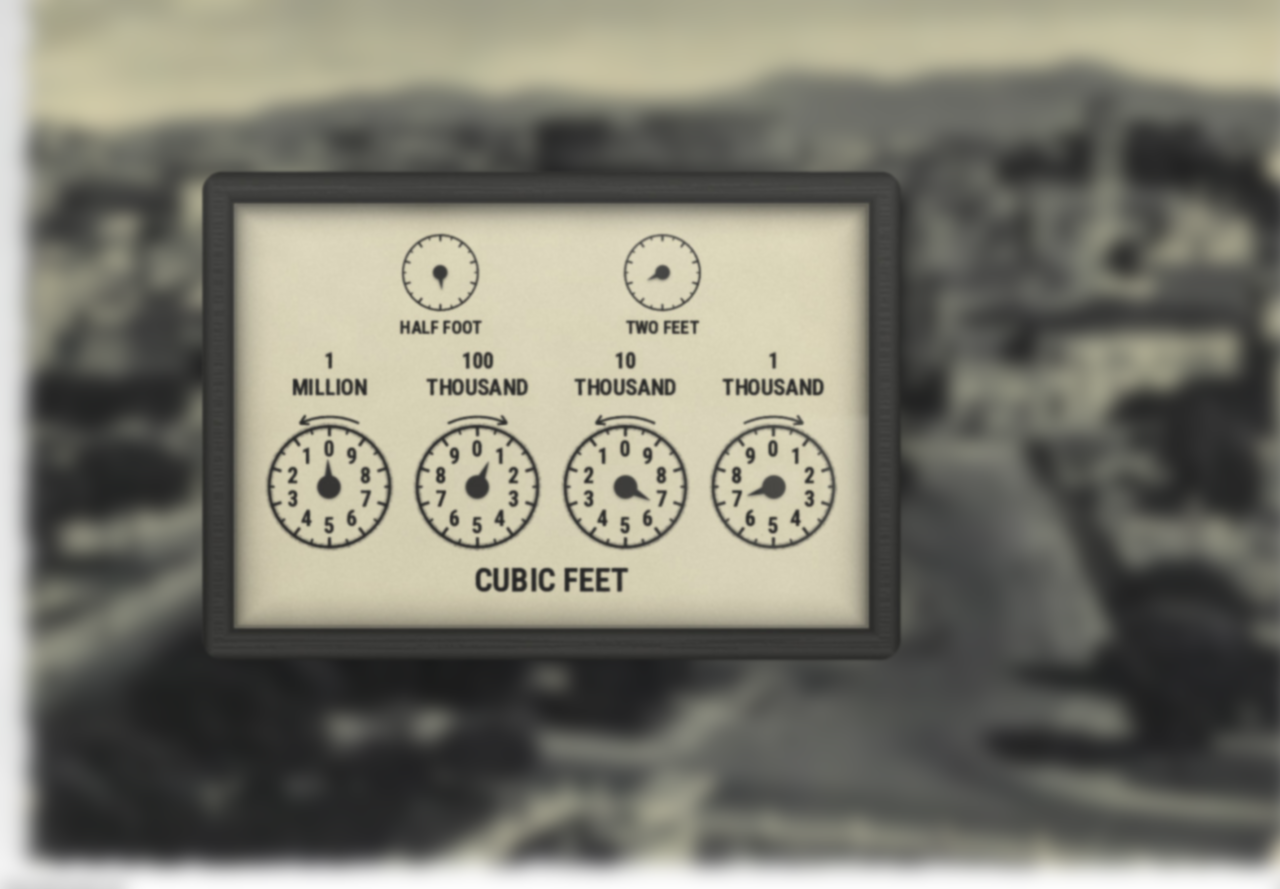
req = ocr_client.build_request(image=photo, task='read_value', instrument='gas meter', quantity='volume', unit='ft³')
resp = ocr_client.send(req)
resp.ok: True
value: 6700 ft³
